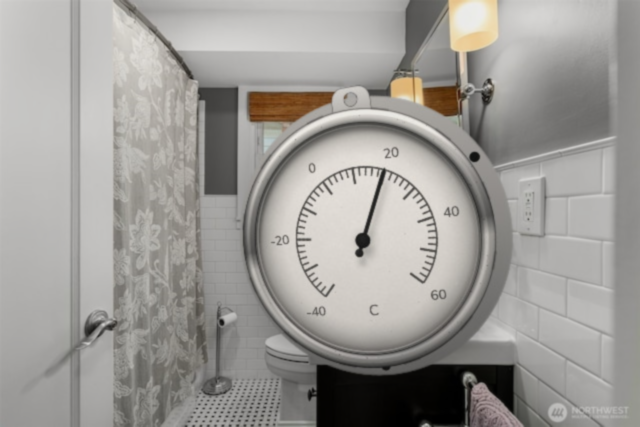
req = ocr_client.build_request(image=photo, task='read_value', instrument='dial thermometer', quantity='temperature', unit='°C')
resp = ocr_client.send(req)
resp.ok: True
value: 20 °C
